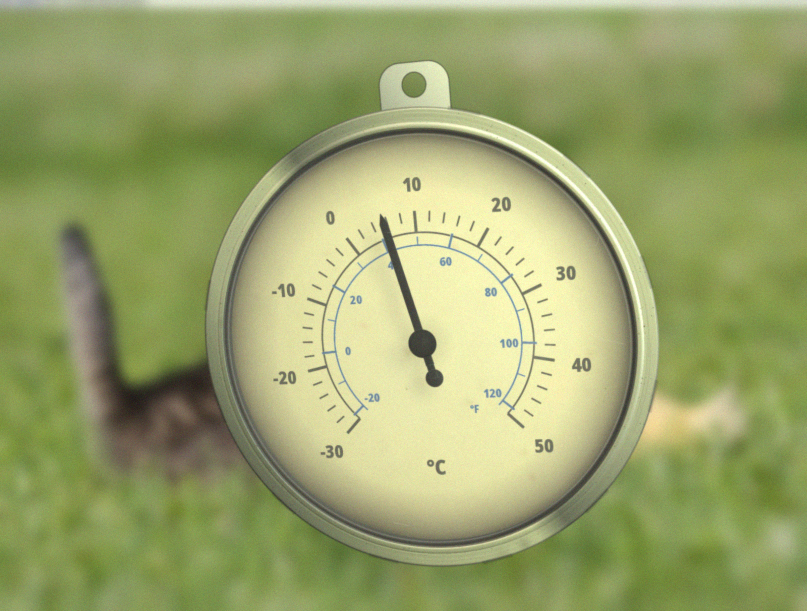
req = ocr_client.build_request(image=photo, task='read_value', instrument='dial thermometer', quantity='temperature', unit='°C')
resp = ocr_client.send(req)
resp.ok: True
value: 6 °C
